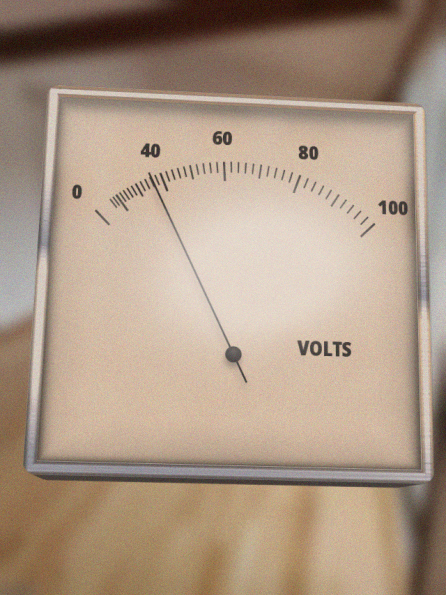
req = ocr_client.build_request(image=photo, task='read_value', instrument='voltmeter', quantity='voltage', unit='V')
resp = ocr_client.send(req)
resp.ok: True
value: 36 V
